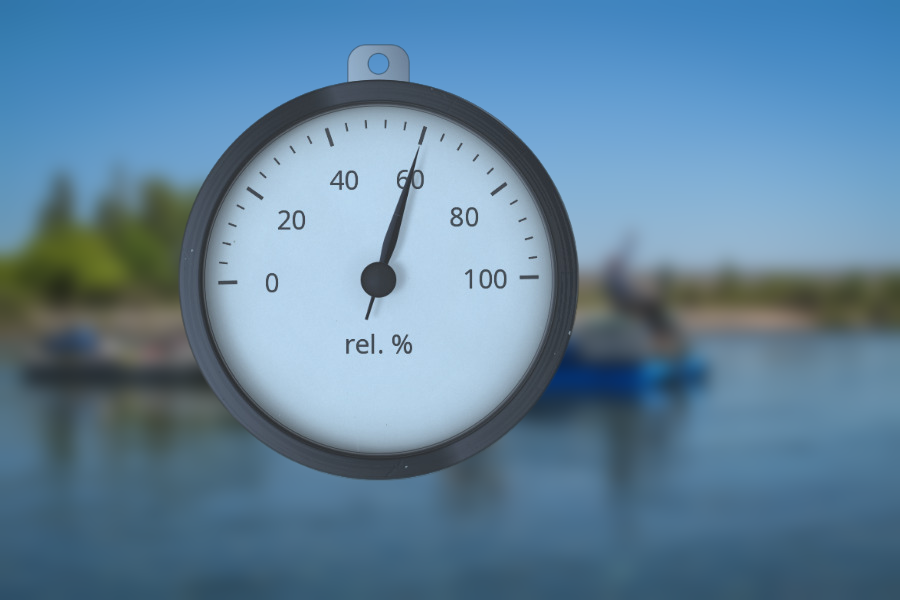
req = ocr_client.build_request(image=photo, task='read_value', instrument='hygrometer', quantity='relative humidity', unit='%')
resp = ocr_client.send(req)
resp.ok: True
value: 60 %
